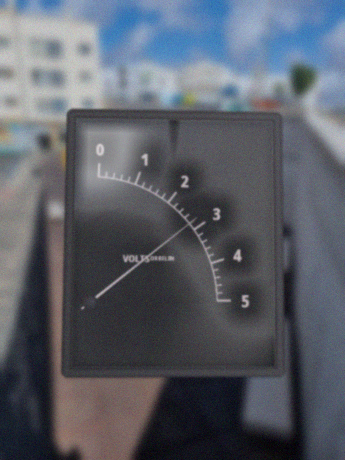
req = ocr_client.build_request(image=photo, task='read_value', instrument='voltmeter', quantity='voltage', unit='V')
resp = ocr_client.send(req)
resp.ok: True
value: 2.8 V
